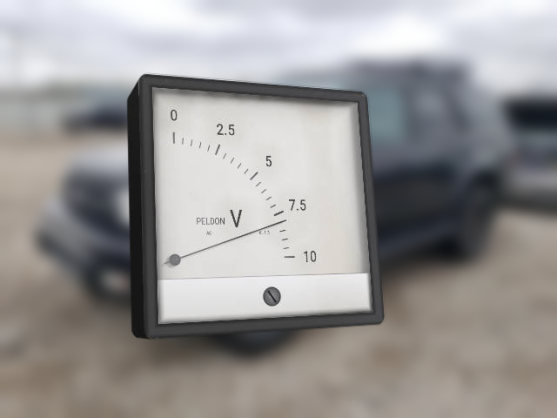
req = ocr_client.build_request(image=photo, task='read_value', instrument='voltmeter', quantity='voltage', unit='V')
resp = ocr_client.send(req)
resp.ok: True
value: 8 V
